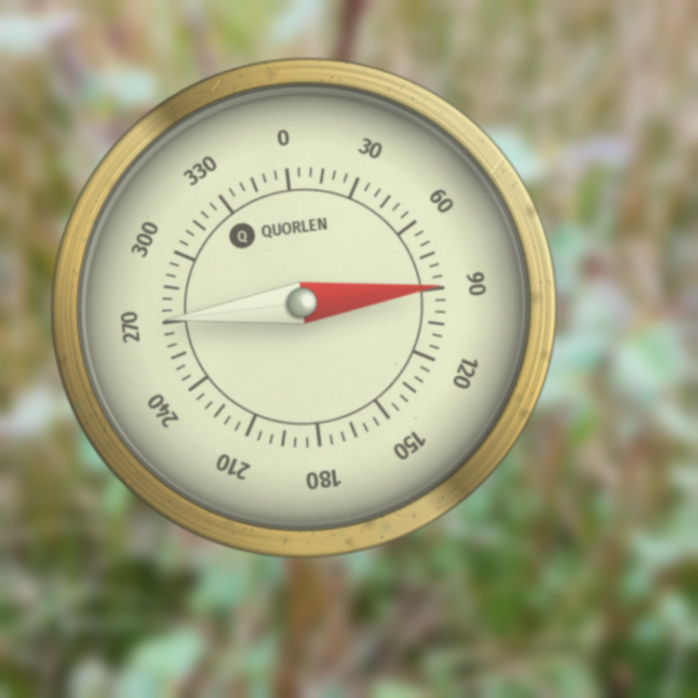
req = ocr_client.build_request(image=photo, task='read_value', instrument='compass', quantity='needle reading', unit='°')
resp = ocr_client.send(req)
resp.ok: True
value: 90 °
